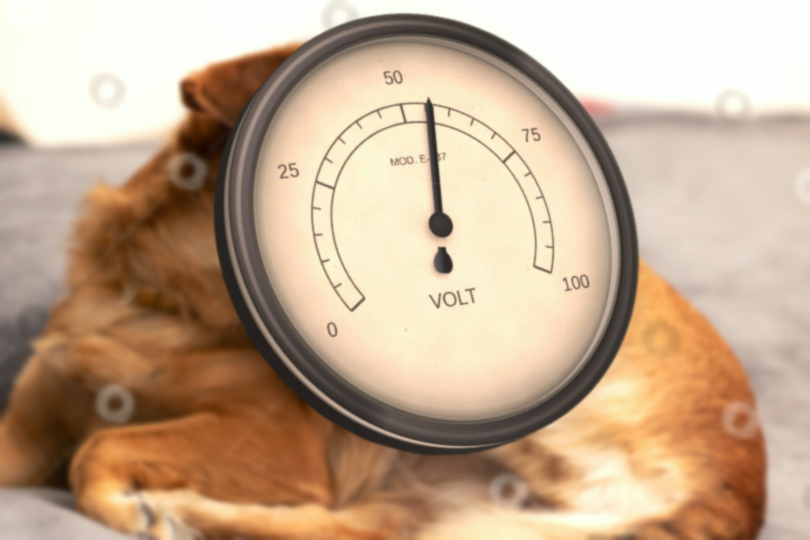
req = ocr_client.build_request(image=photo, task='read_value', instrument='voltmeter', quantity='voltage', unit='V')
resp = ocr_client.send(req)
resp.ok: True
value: 55 V
